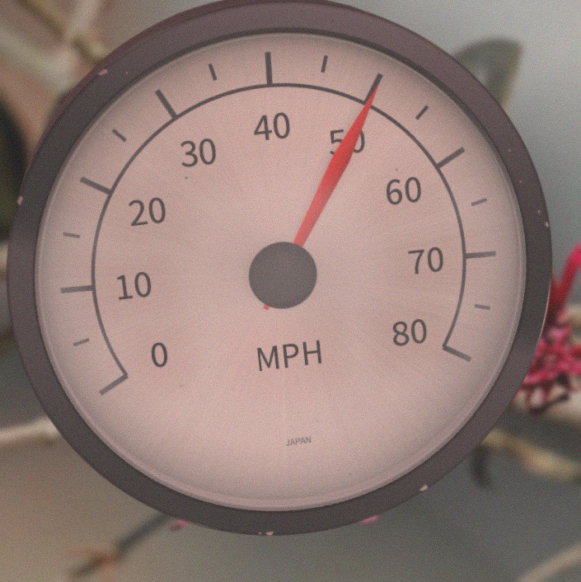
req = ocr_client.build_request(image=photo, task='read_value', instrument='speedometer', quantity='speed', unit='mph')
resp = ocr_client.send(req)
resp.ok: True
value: 50 mph
